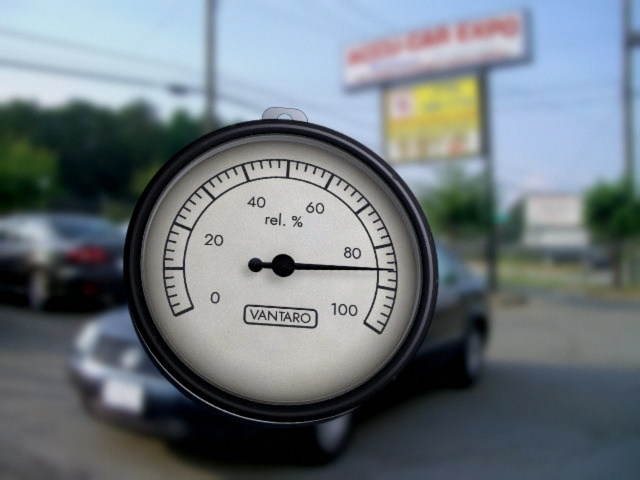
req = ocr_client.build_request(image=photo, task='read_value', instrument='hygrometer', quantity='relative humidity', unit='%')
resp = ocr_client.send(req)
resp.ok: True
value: 86 %
